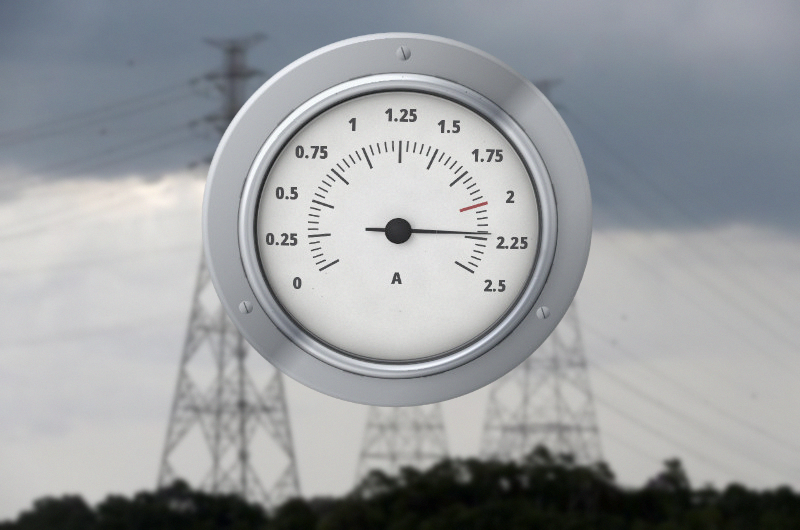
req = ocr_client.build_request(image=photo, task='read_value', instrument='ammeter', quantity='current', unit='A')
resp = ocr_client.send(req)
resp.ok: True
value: 2.2 A
